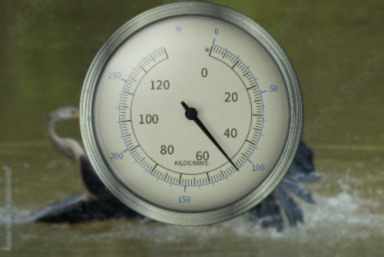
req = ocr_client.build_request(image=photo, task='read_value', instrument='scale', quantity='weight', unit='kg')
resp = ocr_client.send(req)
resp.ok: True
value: 50 kg
